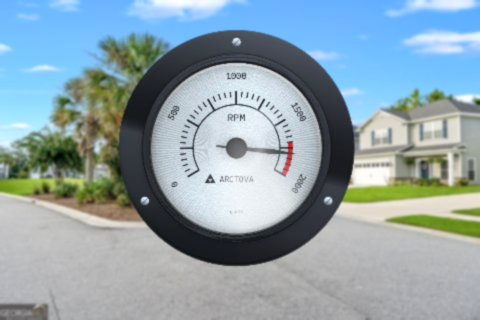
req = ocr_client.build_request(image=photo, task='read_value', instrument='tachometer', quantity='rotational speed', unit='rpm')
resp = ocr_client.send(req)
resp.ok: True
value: 1800 rpm
